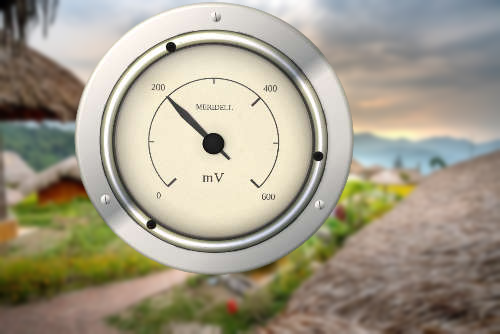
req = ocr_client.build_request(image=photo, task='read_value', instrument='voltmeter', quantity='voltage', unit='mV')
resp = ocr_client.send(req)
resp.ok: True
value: 200 mV
